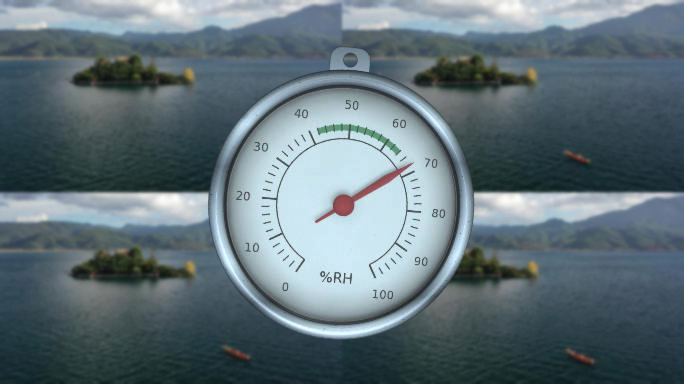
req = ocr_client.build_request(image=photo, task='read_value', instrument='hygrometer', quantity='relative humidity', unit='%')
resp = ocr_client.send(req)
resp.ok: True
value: 68 %
